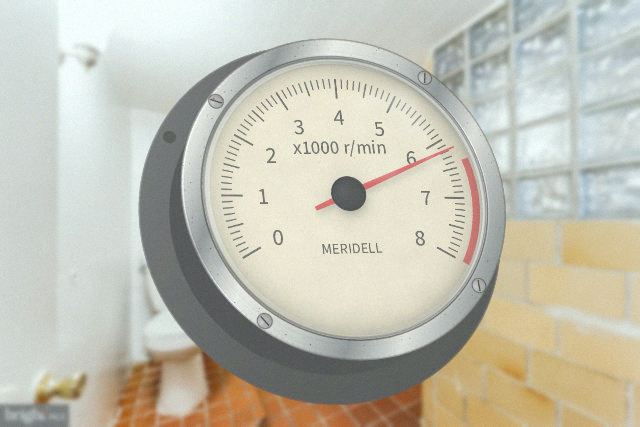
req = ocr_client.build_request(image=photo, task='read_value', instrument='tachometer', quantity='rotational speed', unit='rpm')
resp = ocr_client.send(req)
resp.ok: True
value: 6200 rpm
